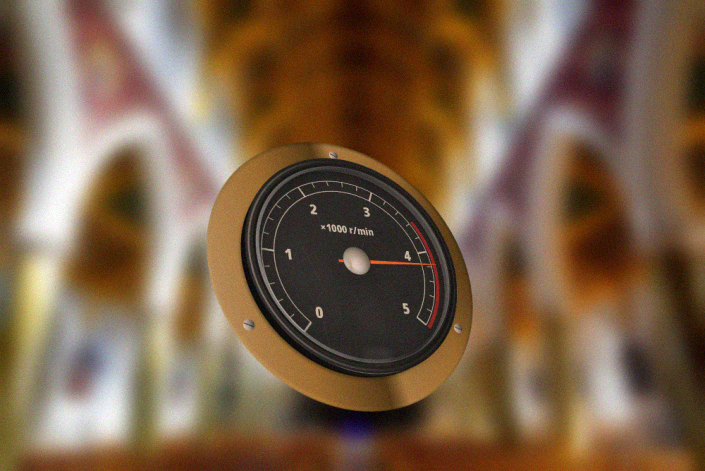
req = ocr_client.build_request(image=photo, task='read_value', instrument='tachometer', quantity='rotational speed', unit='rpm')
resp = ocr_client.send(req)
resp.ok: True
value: 4200 rpm
